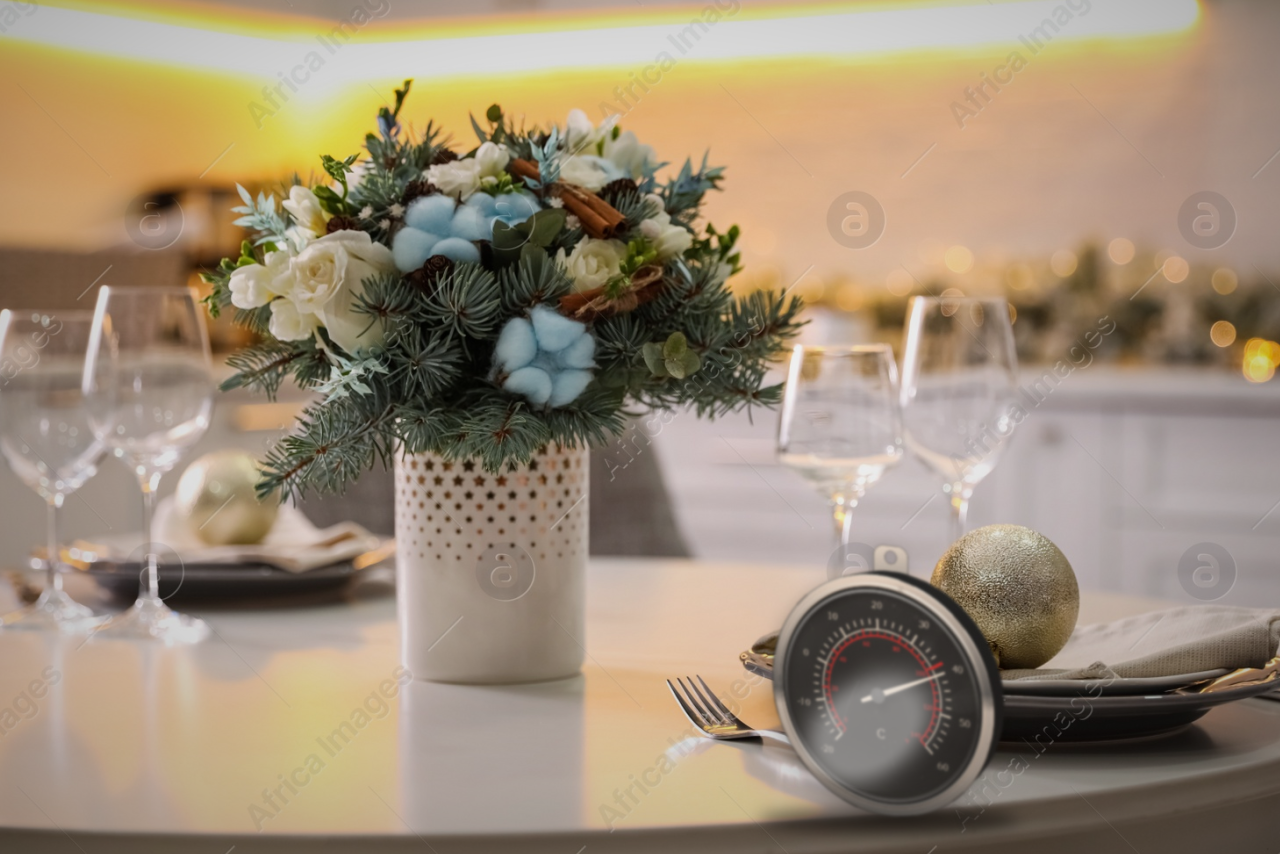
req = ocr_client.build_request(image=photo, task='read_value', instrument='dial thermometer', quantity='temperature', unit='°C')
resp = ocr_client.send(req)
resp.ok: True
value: 40 °C
